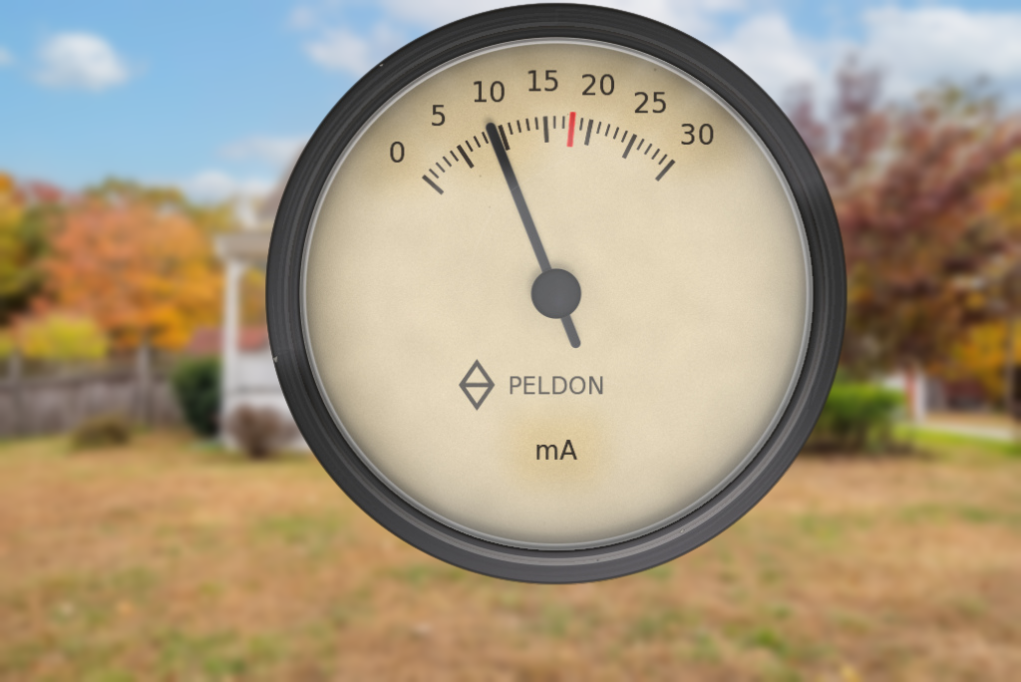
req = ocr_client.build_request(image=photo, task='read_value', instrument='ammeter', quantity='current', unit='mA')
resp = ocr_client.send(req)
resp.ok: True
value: 9 mA
